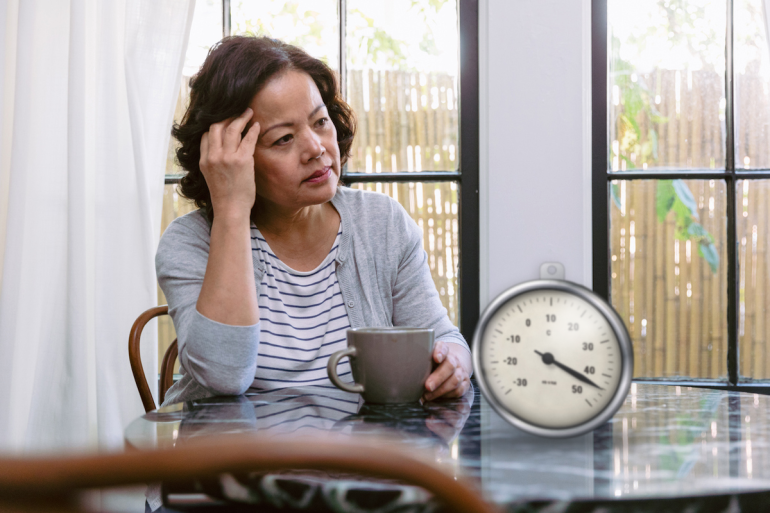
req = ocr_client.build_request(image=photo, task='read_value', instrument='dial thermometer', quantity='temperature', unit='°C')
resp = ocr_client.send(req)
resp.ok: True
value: 44 °C
